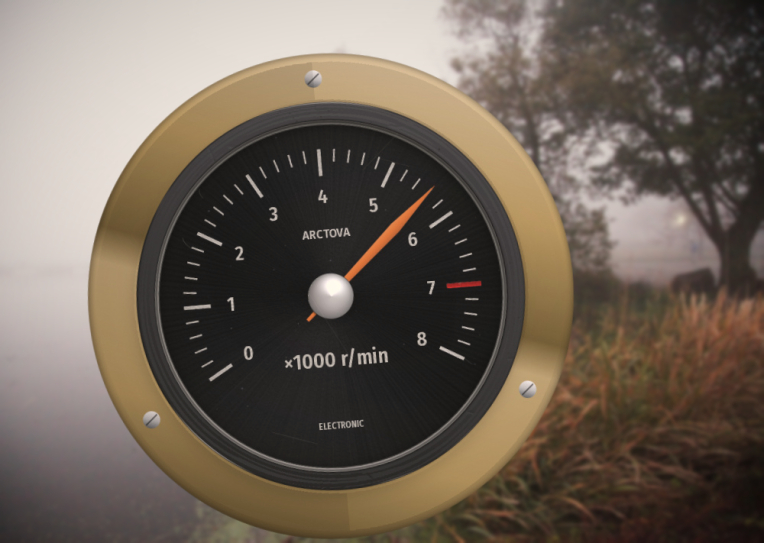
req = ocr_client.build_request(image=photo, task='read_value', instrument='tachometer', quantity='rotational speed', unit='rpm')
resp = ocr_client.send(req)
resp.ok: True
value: 5600 rpm
